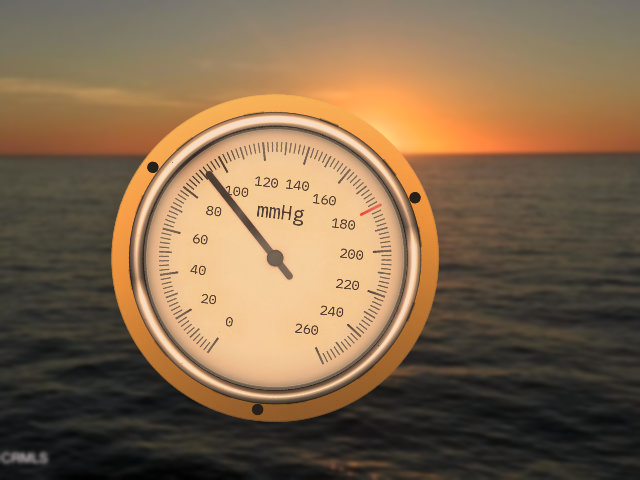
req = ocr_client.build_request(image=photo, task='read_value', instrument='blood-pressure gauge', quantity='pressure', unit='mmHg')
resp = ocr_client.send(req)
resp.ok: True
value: 92 mmHg
